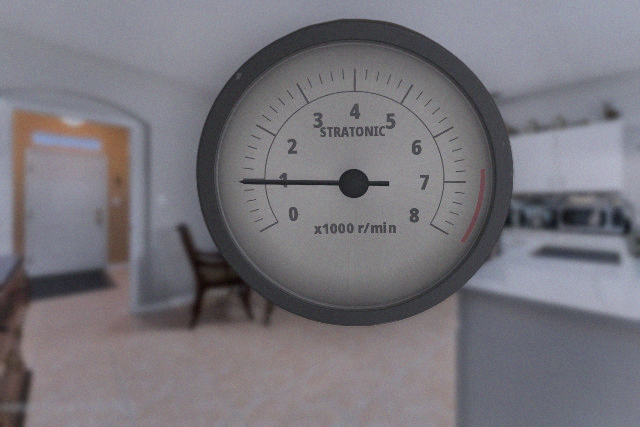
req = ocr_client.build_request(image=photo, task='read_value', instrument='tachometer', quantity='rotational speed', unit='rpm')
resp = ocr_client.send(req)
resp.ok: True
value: 1000 rpm
